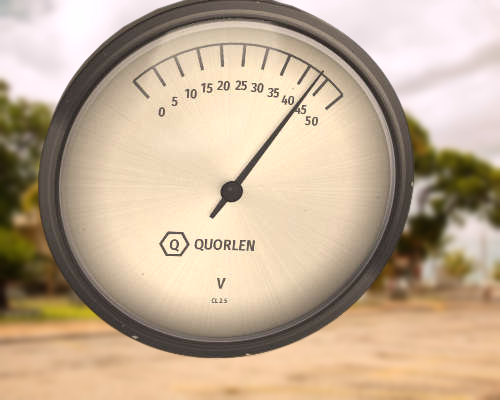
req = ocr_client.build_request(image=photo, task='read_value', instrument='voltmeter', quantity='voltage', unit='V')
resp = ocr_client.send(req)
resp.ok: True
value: 42.5 V
